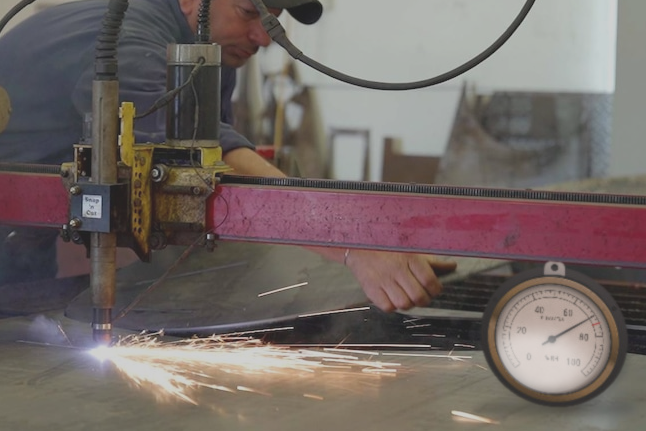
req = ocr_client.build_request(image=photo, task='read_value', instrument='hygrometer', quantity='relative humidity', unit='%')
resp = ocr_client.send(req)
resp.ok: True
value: 70 %
